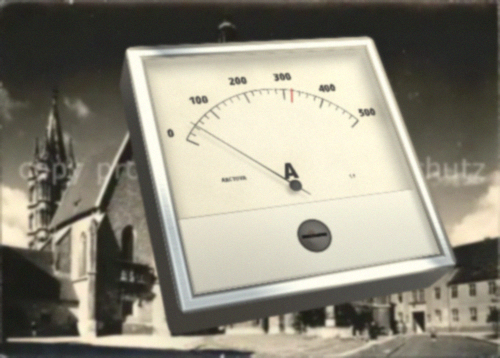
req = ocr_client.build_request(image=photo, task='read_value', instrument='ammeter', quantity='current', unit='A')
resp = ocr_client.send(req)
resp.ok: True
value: 40 A
